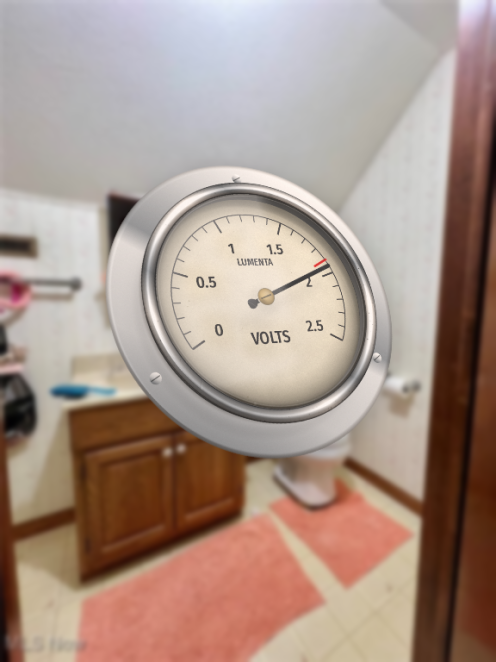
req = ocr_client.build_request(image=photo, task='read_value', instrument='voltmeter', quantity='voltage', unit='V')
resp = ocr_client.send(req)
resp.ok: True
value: 1.95 V
